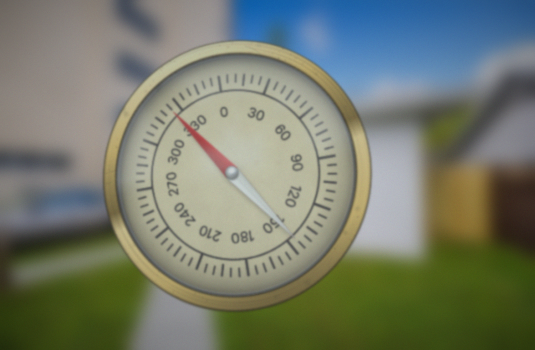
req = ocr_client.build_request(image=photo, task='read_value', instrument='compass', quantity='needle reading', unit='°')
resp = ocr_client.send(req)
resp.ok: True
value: 325 °
